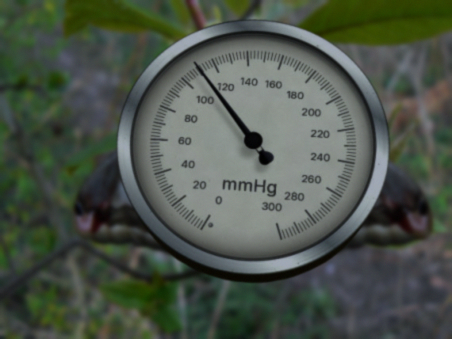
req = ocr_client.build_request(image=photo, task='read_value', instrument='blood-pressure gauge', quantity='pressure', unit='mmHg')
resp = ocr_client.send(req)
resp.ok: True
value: 110 mmHg
